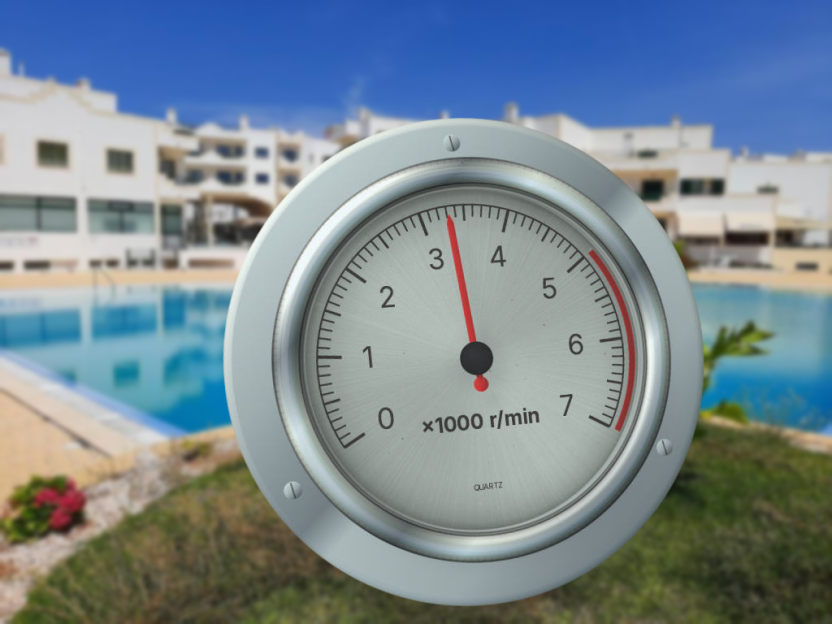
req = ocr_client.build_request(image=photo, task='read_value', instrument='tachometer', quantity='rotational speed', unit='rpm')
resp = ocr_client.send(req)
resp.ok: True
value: 3300 rpm
